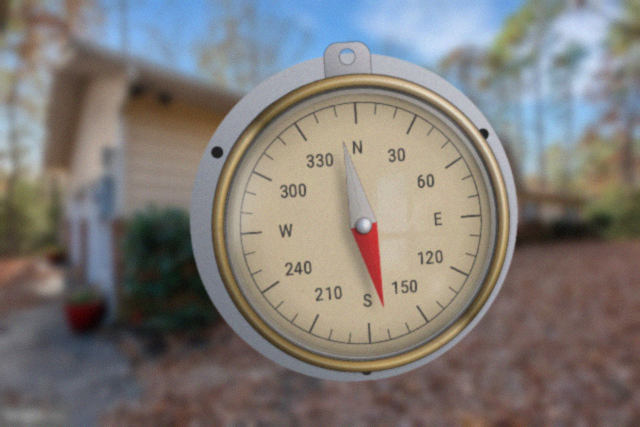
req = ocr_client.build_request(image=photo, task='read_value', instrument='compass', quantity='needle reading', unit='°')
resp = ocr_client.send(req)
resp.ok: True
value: 170 °
